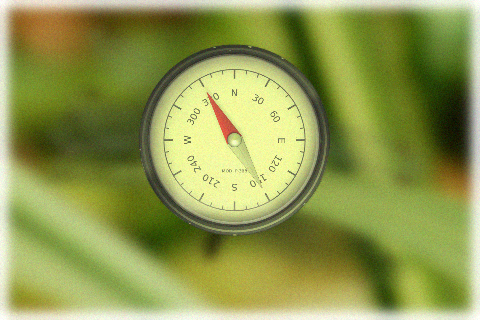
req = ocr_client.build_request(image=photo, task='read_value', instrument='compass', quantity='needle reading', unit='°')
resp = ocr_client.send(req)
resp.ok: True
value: 330 °
